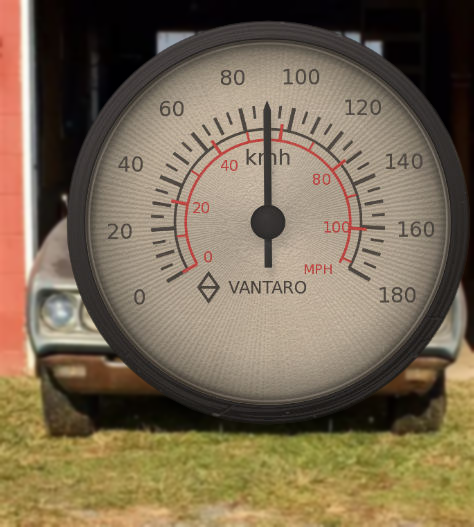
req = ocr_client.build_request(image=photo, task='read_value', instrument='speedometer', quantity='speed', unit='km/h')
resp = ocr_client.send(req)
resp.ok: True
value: 90 km/h
